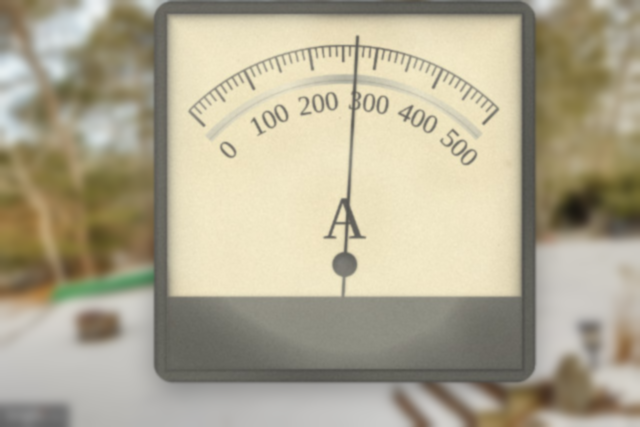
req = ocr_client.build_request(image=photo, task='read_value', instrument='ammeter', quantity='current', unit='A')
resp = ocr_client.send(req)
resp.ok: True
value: 270 A
